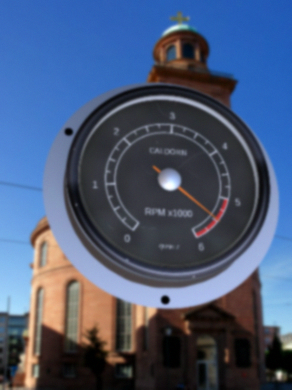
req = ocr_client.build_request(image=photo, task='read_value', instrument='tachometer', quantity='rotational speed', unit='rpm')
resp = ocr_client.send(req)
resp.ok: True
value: 5500 rpm
